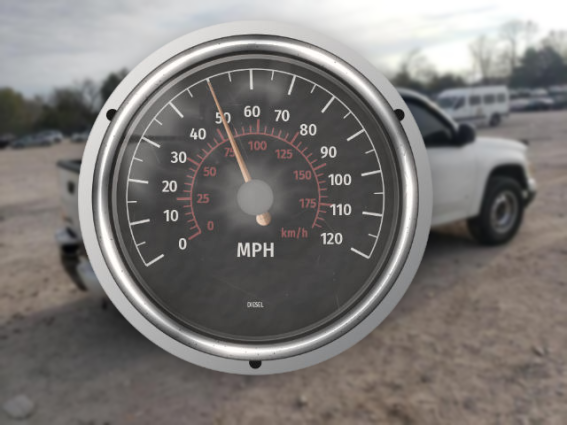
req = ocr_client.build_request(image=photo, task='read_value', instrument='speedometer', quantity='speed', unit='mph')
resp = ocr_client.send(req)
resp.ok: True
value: 50 mph
